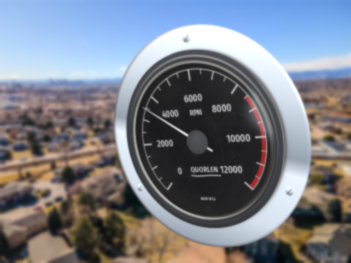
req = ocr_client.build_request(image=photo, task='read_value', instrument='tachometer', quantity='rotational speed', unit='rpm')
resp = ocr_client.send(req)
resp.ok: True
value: 3500 rpm
